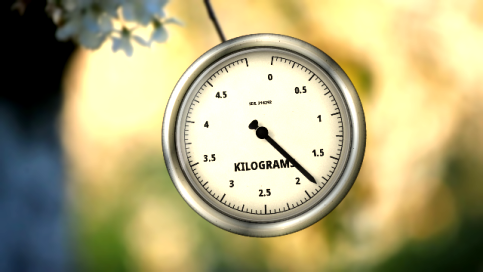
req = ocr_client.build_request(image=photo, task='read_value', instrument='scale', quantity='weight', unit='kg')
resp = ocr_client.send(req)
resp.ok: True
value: 1.85 kg
